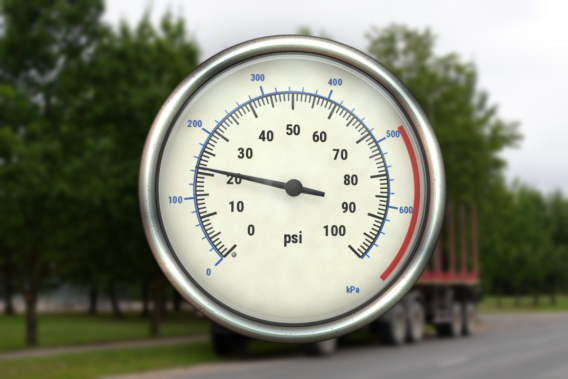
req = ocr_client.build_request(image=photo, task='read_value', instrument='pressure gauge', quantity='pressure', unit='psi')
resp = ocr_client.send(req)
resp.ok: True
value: 21 psi
